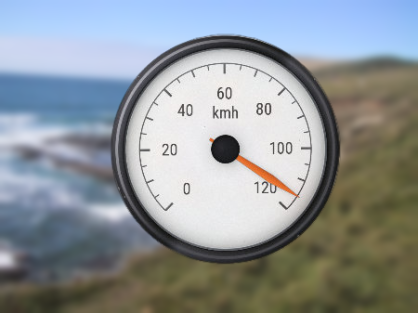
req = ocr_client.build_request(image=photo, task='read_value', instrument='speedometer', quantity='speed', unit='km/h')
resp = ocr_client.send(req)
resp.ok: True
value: 115 km/h
